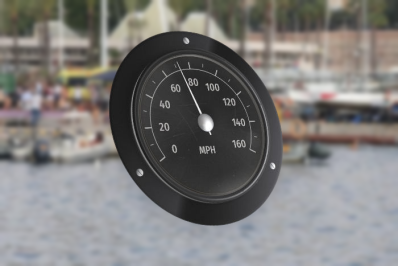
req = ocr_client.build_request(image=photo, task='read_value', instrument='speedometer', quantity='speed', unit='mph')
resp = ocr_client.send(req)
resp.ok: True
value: 70 mph
